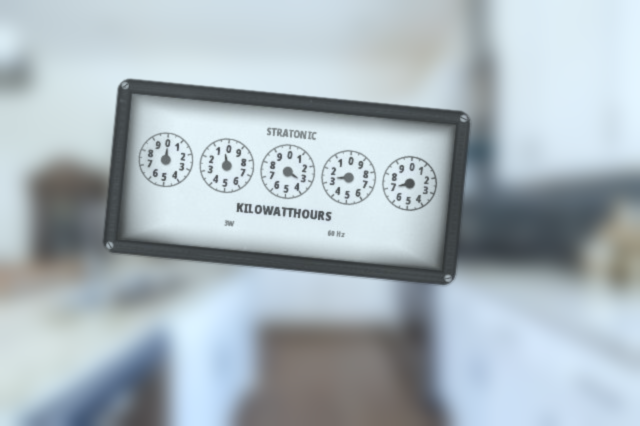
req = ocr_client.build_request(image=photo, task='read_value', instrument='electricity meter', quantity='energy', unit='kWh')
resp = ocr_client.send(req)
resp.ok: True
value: 327 kWh
